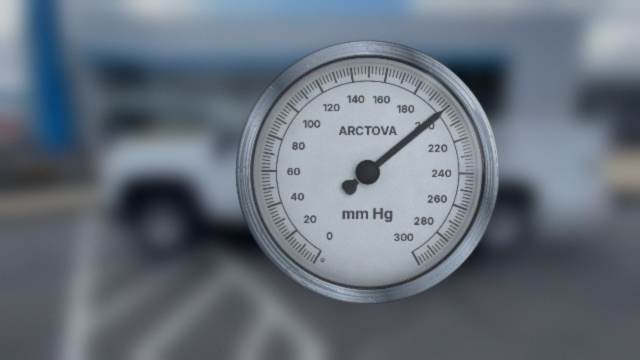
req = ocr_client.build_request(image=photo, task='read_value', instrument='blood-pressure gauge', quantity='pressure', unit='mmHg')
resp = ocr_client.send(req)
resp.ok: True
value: 200 mmHg
